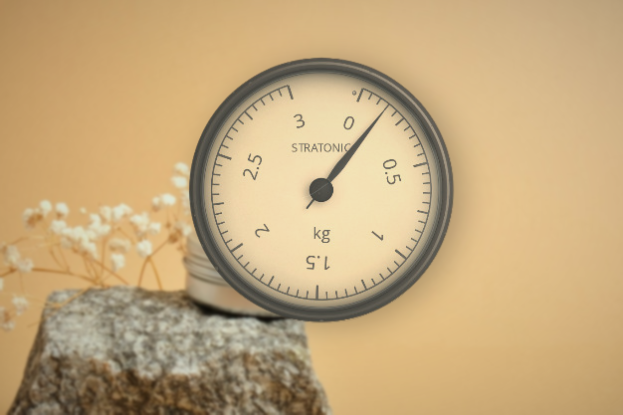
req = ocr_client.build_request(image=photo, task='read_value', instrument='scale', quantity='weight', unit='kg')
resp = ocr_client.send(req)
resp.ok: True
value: 0.15 kg
